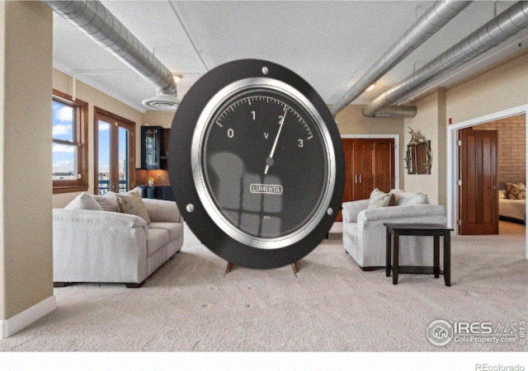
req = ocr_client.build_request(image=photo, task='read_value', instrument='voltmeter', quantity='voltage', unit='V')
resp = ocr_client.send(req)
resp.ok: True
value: 2 V
